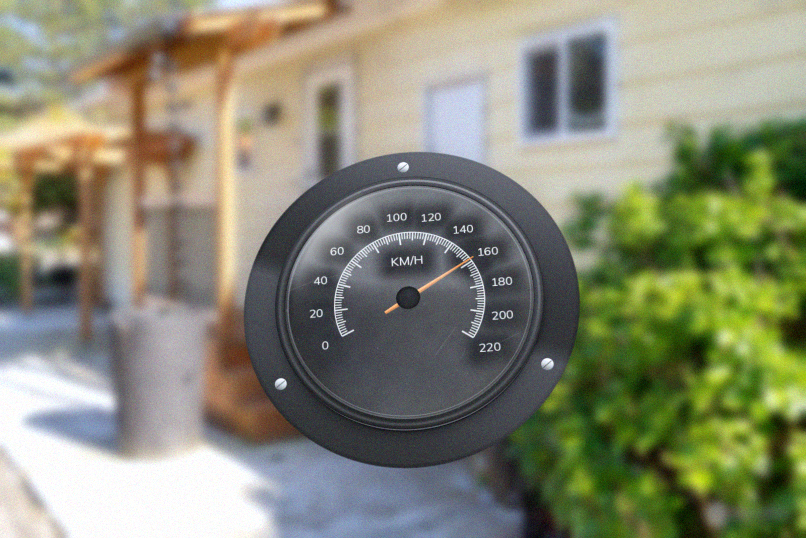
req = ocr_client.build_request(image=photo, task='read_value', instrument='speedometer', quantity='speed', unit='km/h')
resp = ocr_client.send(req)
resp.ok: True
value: 160 km/h
